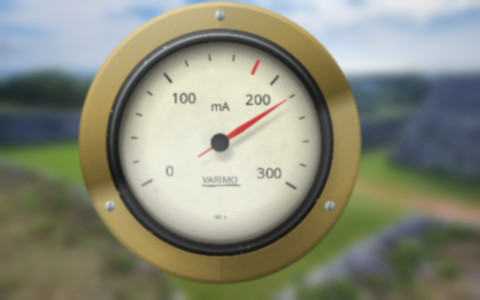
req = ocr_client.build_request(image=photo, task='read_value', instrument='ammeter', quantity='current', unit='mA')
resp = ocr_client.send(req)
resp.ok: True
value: 220 mA
